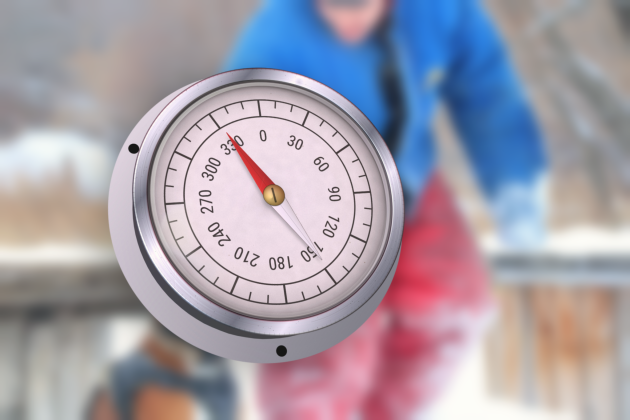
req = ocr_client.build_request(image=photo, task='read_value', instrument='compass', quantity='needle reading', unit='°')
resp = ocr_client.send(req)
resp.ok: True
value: 330 °
